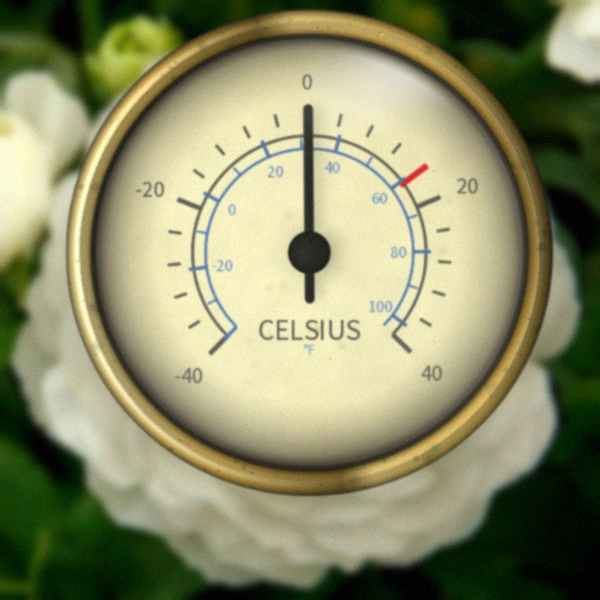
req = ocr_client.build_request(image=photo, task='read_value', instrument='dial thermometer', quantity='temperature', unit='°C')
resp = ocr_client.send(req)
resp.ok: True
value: 0 °C
